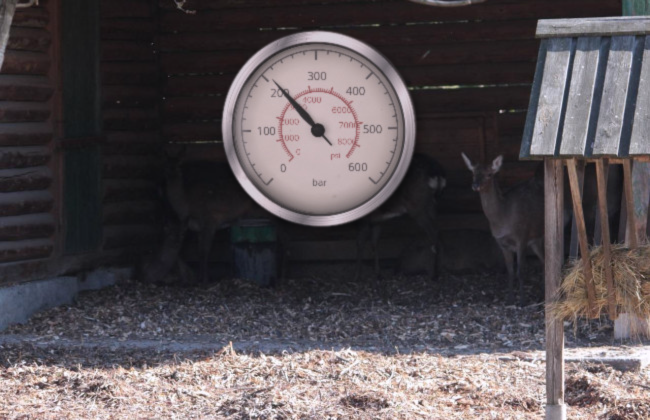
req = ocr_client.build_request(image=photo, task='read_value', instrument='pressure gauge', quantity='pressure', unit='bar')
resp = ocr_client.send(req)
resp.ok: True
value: 210 bar
